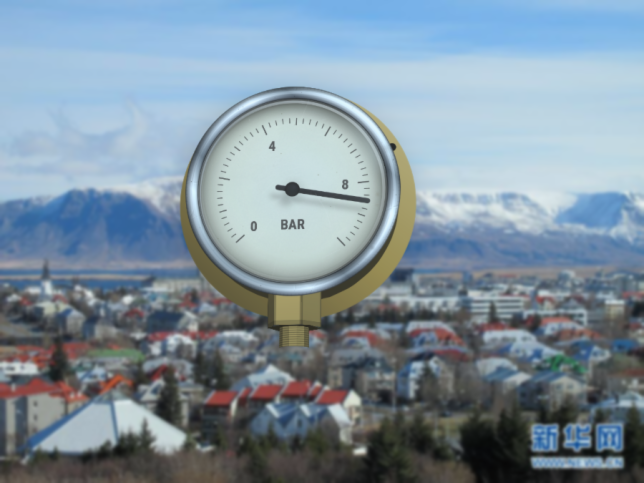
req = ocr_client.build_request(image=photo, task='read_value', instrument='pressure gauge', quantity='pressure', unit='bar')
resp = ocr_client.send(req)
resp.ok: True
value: 8.6 bar
